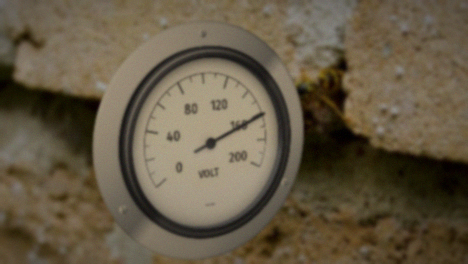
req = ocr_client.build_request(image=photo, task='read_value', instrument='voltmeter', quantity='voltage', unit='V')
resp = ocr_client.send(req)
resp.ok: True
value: 160 V
